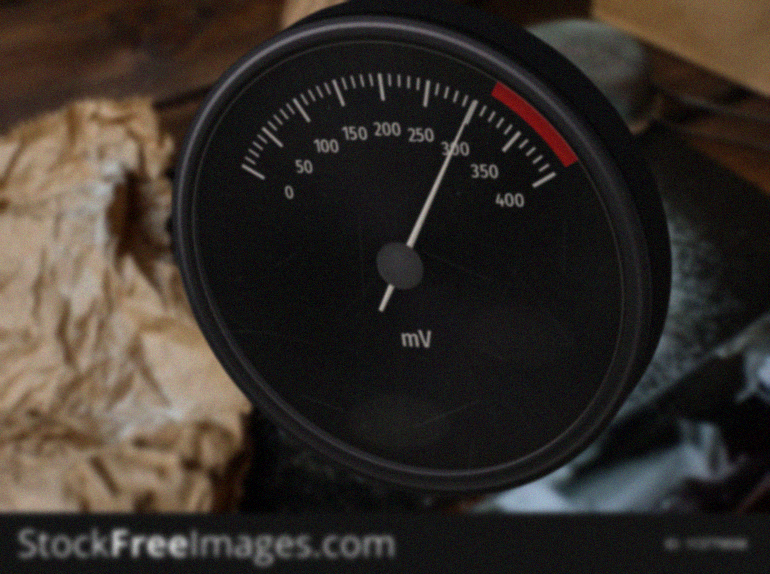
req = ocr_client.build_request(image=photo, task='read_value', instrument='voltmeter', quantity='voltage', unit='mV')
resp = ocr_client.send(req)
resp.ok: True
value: 300 mV
